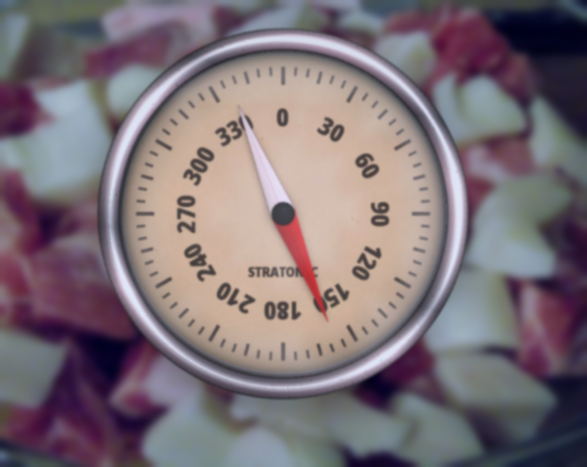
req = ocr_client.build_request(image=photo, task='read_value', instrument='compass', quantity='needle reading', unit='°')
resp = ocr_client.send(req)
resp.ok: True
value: 157.5 °
